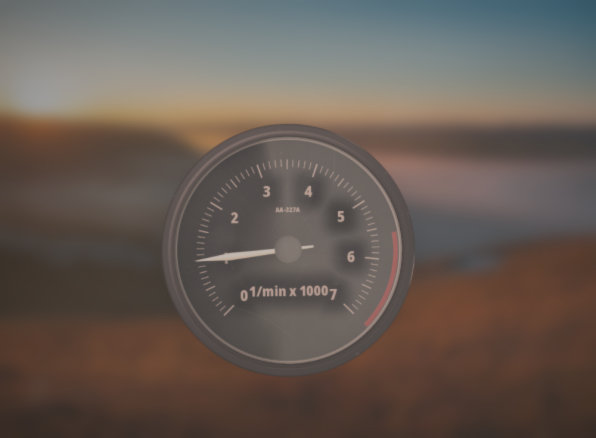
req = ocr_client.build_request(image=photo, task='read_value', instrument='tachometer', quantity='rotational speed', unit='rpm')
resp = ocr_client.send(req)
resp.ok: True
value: 1000 rpm
